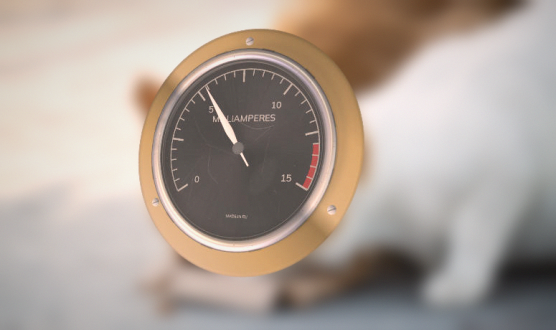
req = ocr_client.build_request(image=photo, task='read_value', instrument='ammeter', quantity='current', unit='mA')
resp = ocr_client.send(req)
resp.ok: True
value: 5.5 mA
